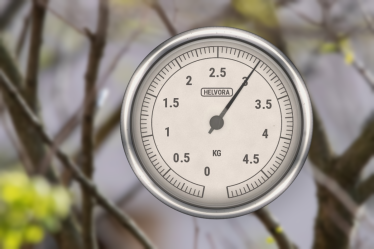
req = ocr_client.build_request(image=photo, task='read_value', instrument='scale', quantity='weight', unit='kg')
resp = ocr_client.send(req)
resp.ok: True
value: 3 kg
